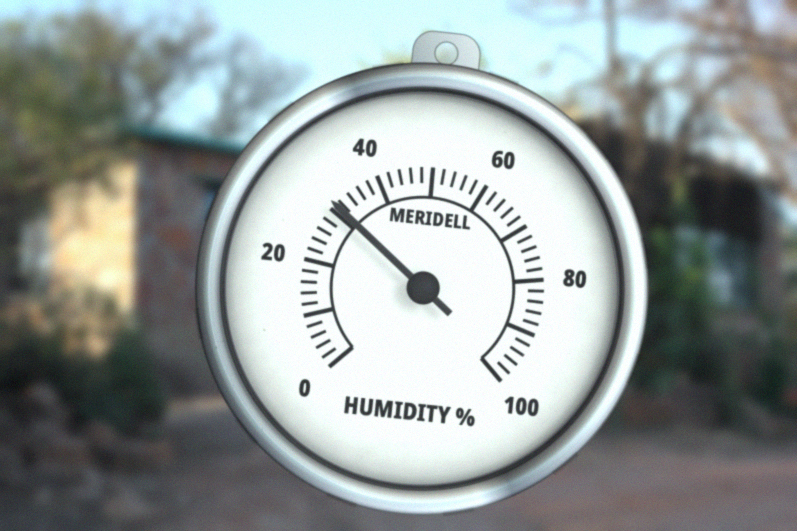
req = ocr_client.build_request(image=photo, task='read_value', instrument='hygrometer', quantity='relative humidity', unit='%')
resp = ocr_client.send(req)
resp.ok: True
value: 31 %
